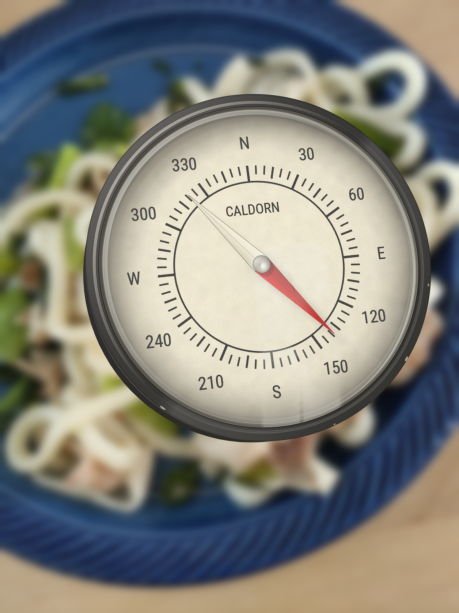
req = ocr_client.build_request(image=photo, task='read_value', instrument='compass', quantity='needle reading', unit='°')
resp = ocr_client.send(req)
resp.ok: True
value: 140 °
